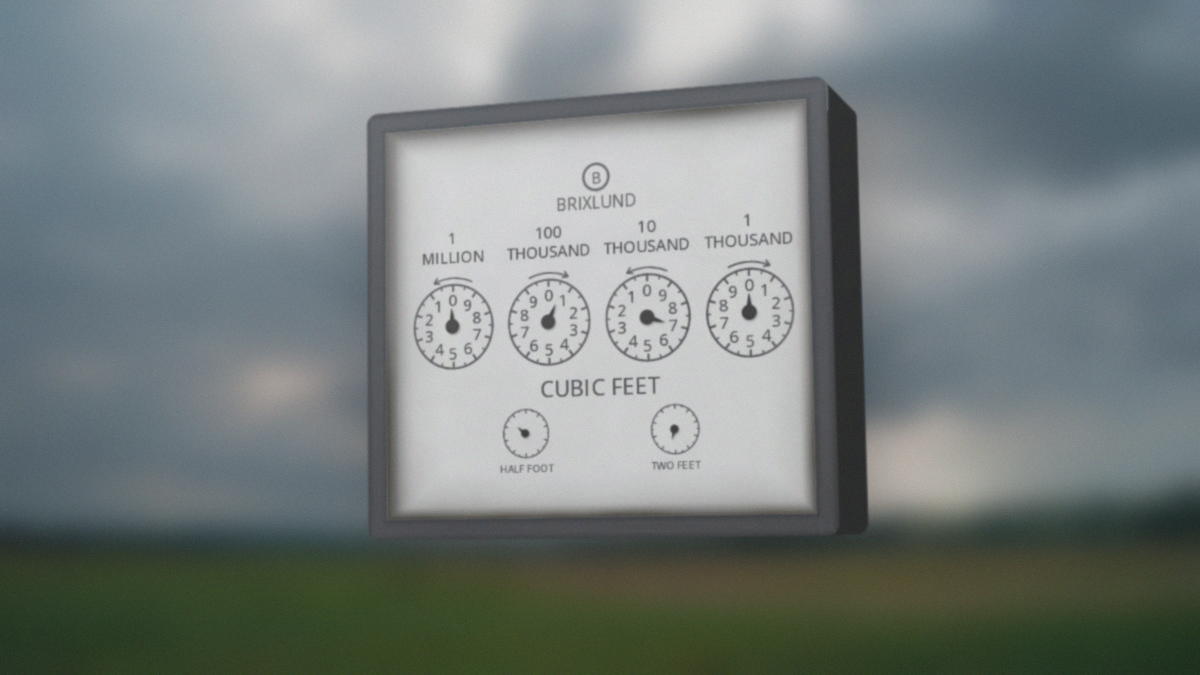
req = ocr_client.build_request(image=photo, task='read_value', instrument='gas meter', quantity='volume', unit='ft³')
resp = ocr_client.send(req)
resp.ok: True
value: 7000 ft³
